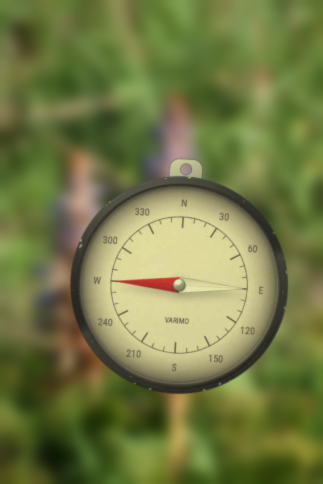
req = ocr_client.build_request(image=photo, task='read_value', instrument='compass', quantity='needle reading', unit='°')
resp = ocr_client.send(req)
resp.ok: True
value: 270 °
